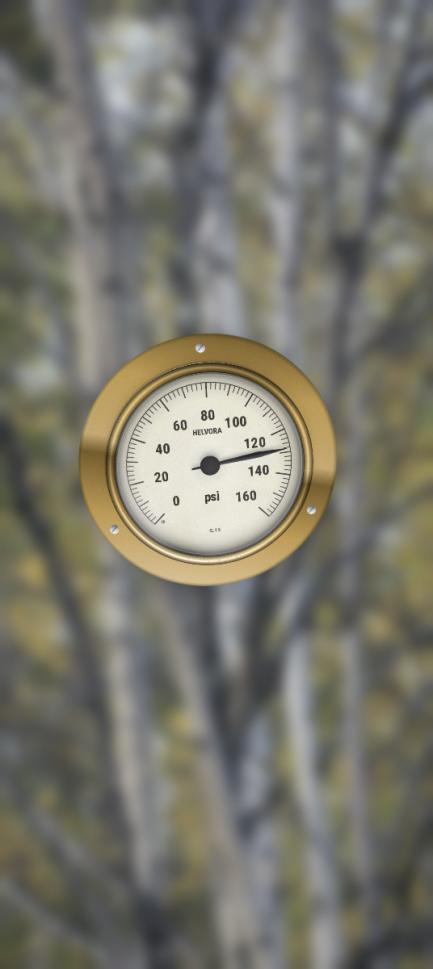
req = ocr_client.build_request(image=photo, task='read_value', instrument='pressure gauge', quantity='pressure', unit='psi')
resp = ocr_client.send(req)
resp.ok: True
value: 128 psi
